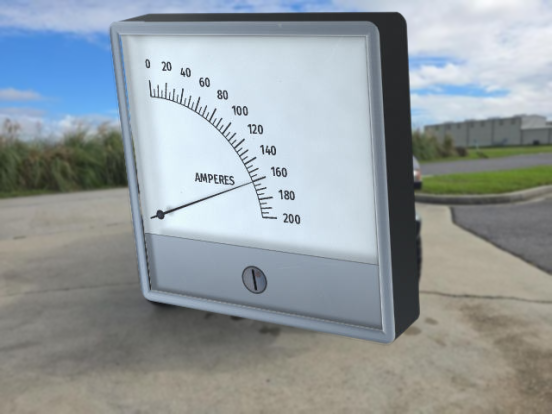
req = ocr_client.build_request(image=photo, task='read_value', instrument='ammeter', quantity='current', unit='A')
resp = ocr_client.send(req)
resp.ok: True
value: 160 A
